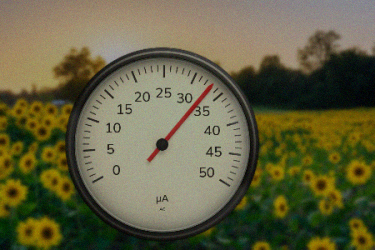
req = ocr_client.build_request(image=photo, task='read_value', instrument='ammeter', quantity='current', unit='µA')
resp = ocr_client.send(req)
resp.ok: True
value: 33 µA
